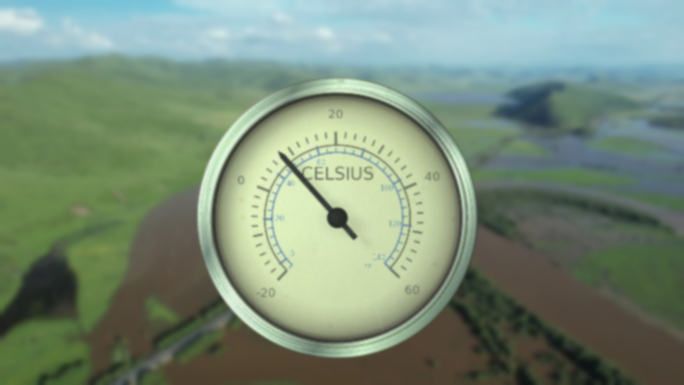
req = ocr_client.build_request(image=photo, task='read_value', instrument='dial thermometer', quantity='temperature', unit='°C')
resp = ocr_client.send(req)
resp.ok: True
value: 8 °C
